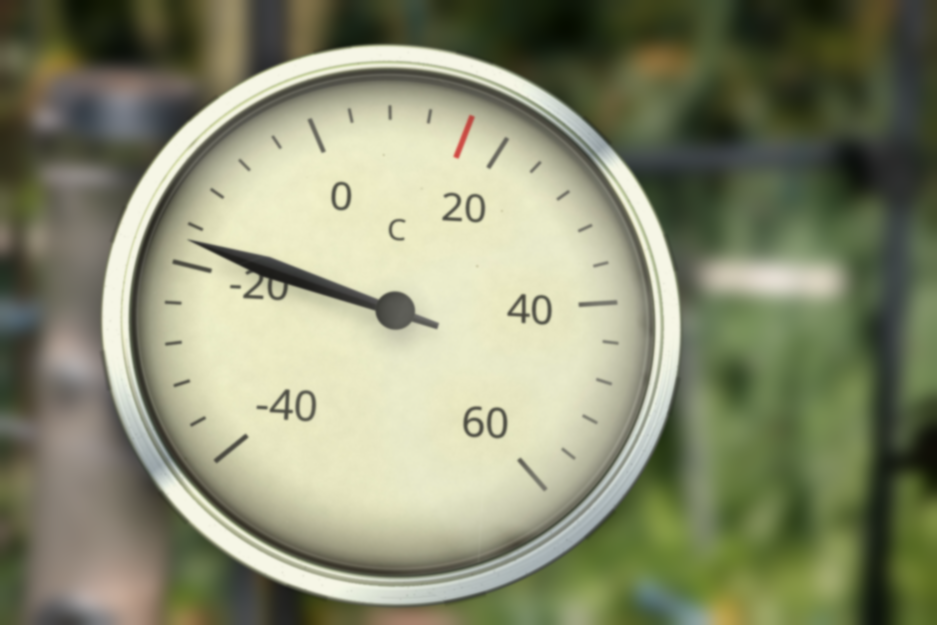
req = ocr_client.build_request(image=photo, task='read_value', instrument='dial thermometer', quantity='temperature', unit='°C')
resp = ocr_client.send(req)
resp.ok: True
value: -18 °C
